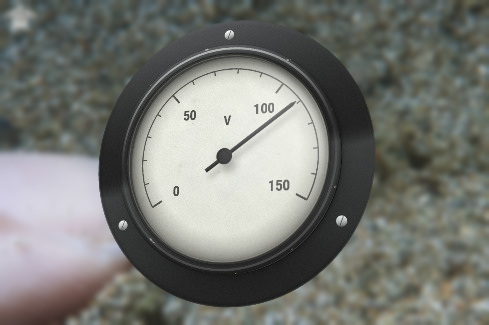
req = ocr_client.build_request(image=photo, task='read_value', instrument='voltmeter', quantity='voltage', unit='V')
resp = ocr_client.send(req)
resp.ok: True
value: 110 V
